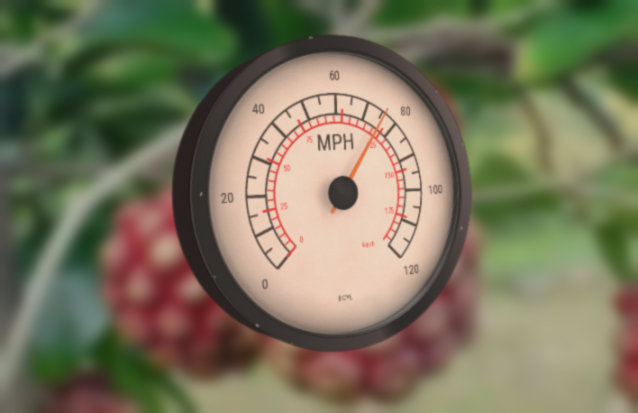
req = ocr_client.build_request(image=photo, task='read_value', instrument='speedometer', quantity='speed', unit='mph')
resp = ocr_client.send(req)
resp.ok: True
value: 75 mph
